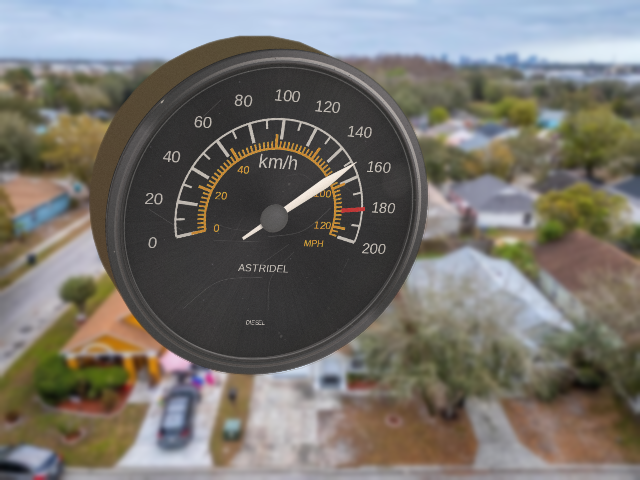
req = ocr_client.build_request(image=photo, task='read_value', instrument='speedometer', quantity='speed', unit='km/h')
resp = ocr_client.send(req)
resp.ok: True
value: 150 km/h
